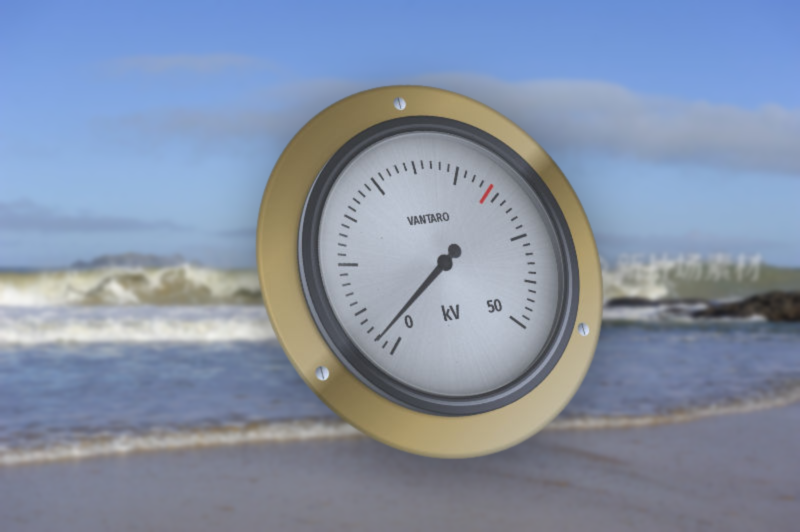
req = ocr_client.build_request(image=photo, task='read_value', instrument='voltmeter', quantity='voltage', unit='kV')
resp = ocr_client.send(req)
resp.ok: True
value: 2 kV
